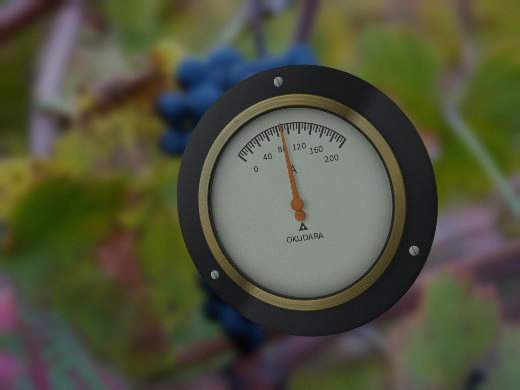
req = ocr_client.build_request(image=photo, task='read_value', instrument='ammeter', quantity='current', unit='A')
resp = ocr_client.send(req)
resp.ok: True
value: 90 A
